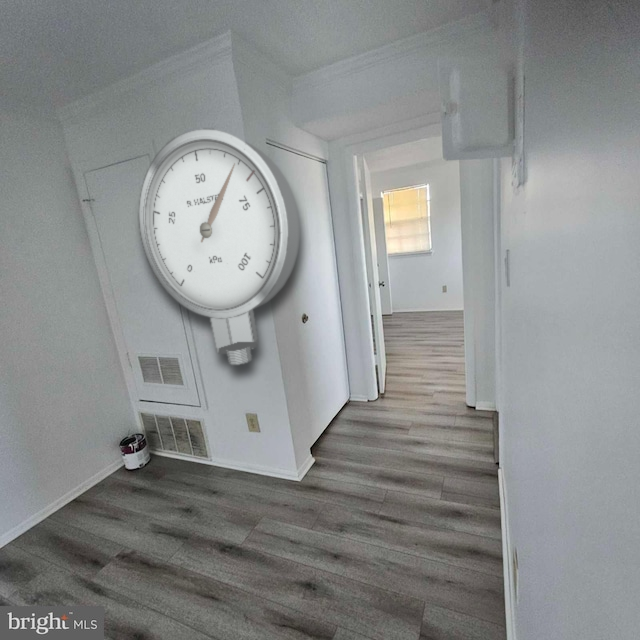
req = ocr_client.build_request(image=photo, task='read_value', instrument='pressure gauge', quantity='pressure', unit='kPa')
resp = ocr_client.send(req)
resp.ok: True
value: 65 kPa
